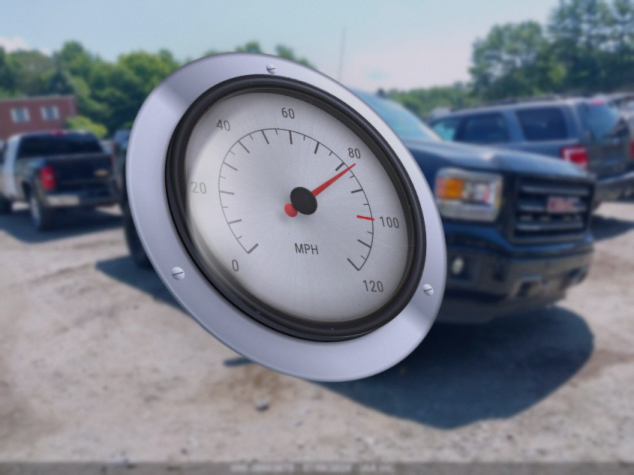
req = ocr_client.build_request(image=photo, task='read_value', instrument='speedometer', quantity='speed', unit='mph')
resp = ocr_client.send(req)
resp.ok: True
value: 82.5 mph
